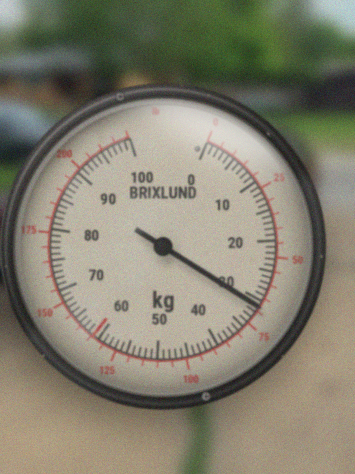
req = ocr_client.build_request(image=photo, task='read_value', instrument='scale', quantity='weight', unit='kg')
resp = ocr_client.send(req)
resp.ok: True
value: 31 kg
